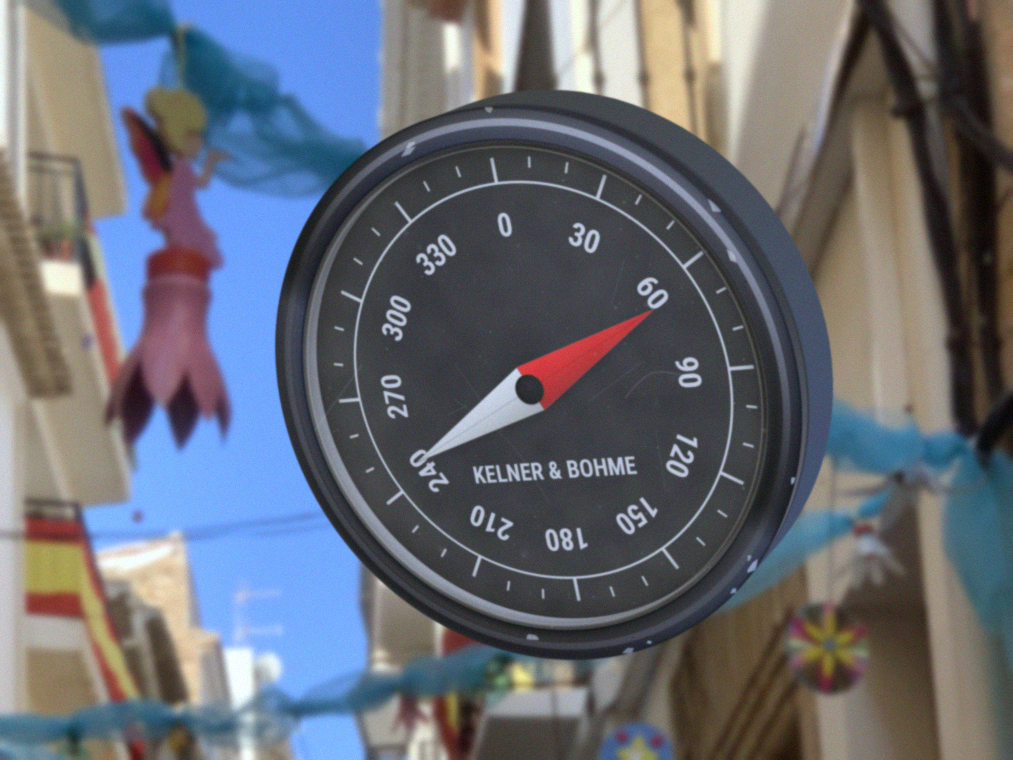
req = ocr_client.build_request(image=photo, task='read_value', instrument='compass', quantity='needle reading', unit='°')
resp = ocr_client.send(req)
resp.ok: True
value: 65 °
